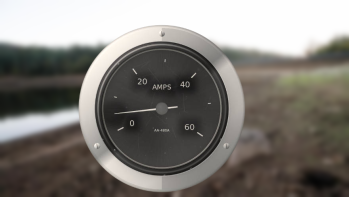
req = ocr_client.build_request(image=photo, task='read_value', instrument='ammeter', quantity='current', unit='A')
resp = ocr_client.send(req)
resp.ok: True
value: 5 A
